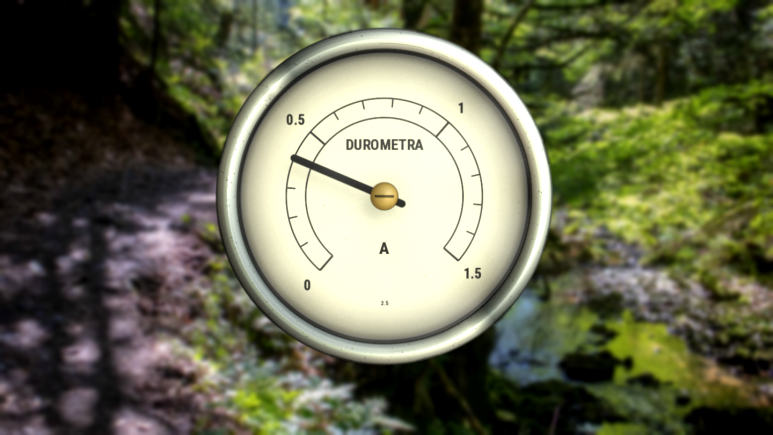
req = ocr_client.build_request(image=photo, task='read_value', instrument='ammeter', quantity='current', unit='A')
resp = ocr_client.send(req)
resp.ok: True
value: 0.4 A
